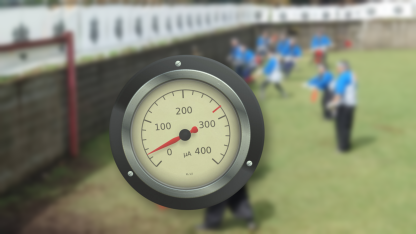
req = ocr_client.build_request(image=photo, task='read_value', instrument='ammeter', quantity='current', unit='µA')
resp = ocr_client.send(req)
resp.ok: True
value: 30 µA
